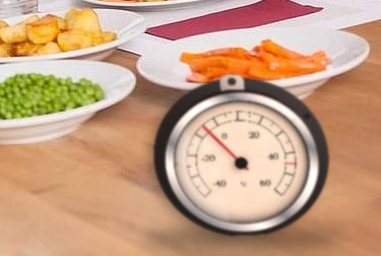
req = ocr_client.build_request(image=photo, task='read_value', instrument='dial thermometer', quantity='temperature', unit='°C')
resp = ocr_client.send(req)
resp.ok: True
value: -5 °C
